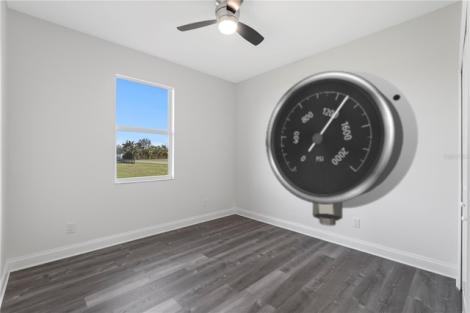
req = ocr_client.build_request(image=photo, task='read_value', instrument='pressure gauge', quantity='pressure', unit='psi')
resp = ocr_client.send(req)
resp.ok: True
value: 1300 psi
